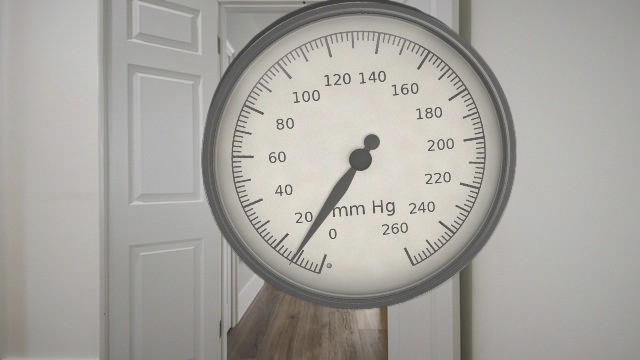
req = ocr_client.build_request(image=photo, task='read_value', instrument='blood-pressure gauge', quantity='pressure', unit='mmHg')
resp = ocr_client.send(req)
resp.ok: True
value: 12 mmHg
